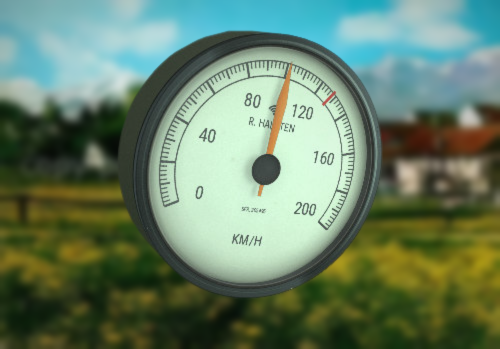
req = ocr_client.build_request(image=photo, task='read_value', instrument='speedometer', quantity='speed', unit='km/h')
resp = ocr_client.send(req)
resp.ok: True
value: 100 km/h
